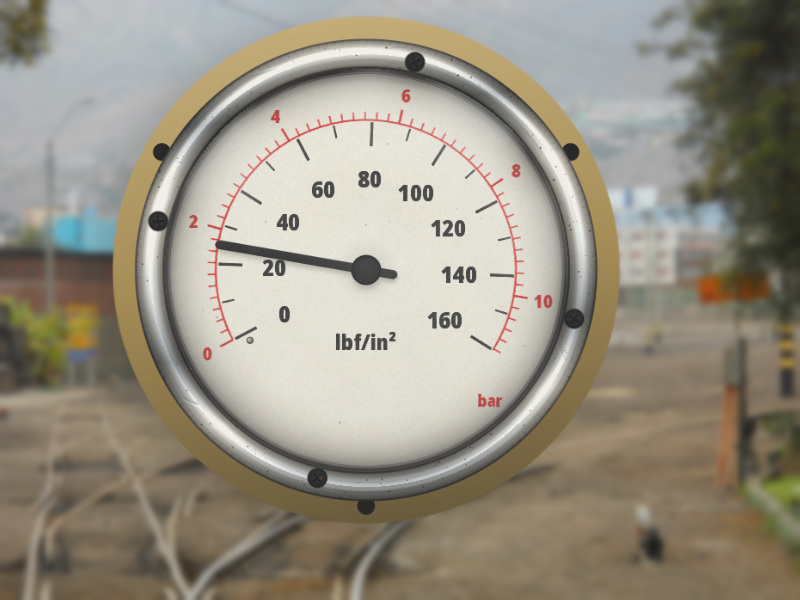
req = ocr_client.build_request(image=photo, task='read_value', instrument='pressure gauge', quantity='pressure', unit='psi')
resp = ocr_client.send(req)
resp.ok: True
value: 25 psi
